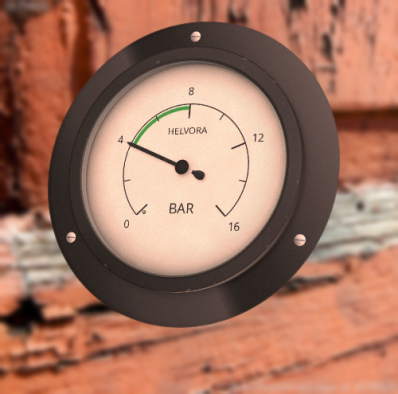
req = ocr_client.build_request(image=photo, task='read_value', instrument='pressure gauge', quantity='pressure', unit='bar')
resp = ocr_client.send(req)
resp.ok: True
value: 4 bar
